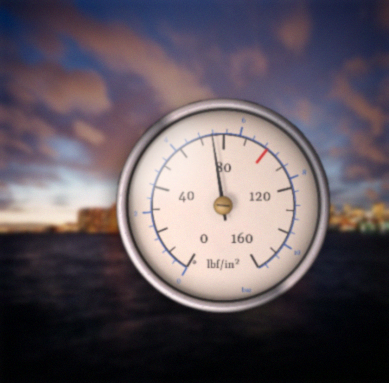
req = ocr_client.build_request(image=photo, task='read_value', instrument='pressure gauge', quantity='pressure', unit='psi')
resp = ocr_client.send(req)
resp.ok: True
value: 75 psi
